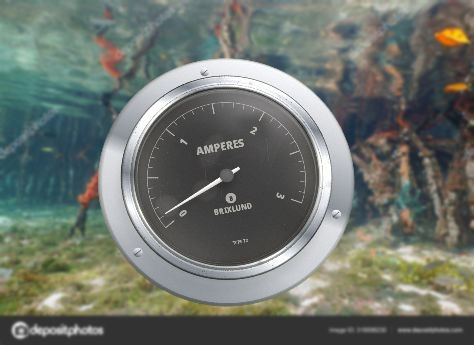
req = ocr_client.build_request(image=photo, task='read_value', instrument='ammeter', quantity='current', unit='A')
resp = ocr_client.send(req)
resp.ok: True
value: 0.1 A
